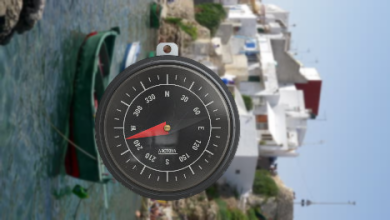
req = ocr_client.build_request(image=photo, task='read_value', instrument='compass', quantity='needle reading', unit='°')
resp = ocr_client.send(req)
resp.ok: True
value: 255 °
